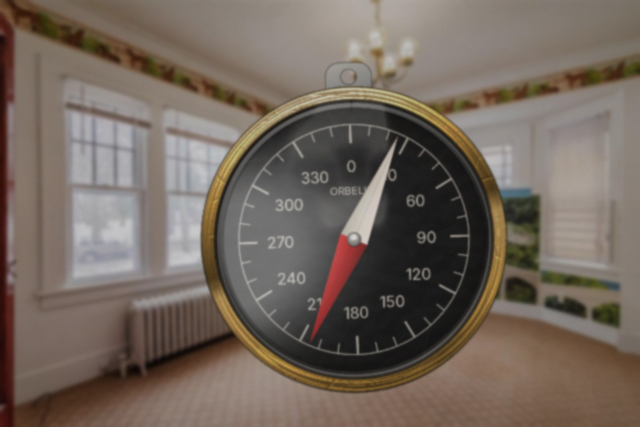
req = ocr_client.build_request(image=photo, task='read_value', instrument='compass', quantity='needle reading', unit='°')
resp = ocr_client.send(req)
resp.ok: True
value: 205 °
